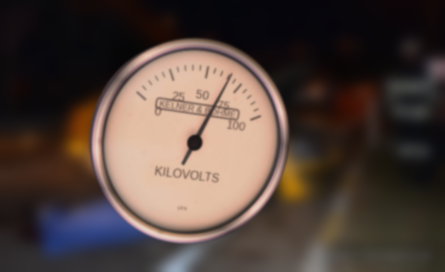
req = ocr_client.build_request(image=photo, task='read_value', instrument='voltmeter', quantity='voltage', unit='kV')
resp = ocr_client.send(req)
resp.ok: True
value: 65 kV
